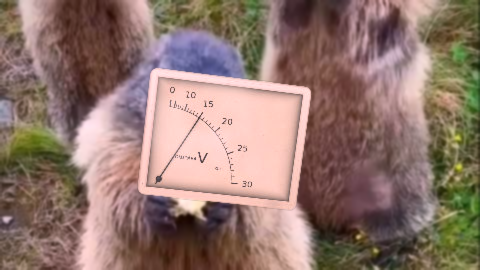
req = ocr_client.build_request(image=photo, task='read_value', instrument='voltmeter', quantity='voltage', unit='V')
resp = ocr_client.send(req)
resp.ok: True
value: 15 V
